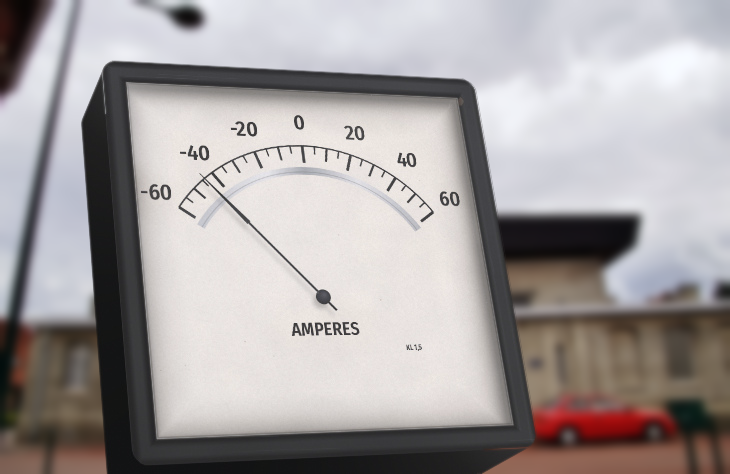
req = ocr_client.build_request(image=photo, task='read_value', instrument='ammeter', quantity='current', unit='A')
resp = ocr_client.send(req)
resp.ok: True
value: -45 A
